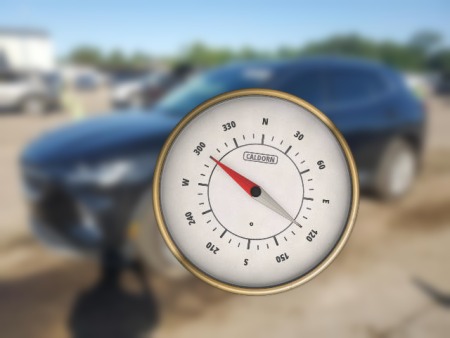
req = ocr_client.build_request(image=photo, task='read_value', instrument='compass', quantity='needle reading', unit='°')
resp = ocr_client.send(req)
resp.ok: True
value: 300 °
